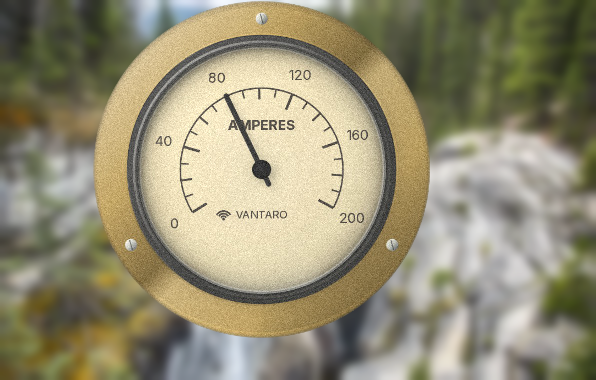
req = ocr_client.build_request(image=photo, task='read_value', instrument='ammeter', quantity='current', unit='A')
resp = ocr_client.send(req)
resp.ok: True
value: 80 A
